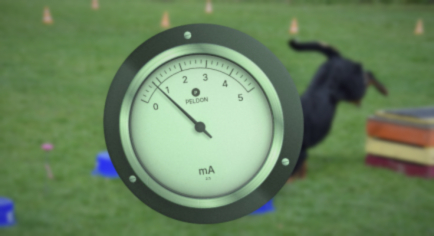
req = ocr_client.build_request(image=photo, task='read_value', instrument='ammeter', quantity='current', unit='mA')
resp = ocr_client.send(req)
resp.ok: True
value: 0.8 mA
